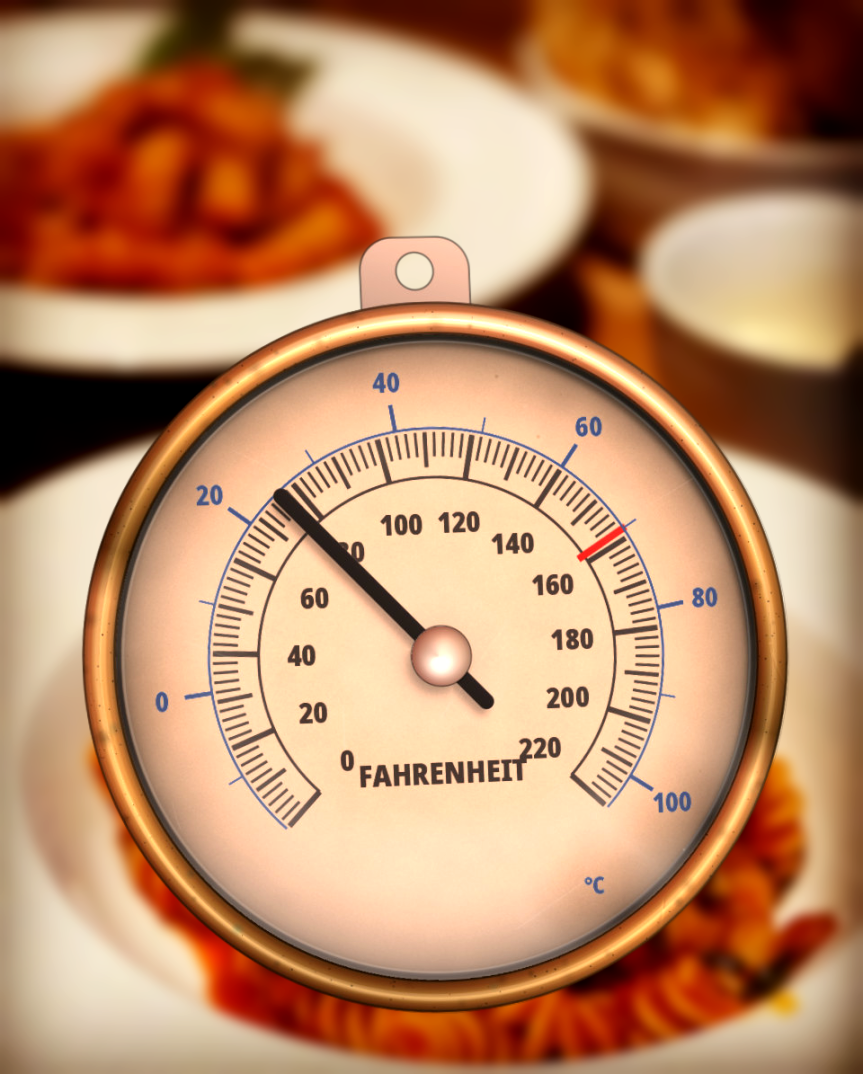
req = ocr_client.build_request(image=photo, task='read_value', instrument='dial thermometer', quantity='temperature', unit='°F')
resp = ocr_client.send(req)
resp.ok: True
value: 76 °F
